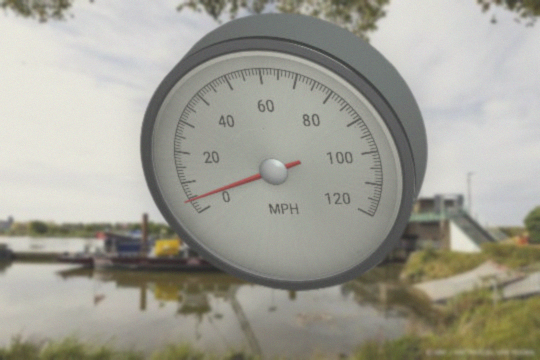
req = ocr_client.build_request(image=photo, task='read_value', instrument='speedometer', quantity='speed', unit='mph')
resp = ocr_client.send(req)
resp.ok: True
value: 5 mph
